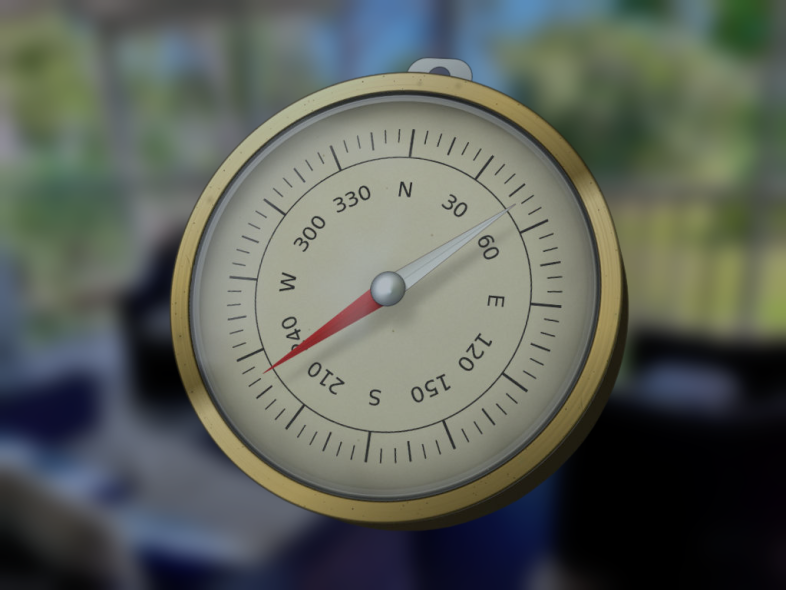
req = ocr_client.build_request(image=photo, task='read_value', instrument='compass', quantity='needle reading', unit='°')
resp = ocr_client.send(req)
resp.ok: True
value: 230 °
